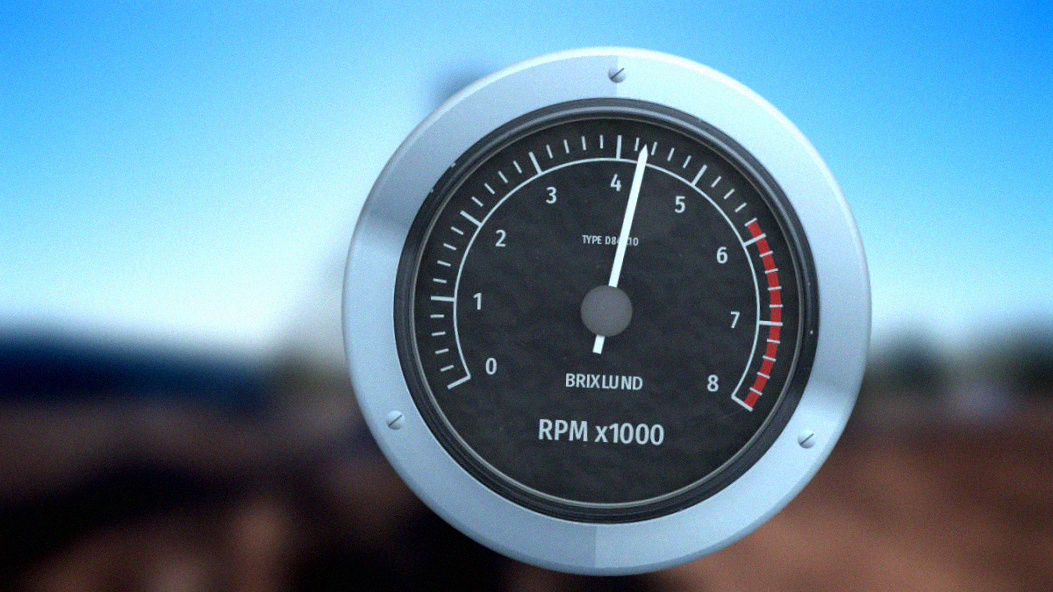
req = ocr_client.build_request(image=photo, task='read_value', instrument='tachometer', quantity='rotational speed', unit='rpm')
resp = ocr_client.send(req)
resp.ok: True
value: 4300 rpm
